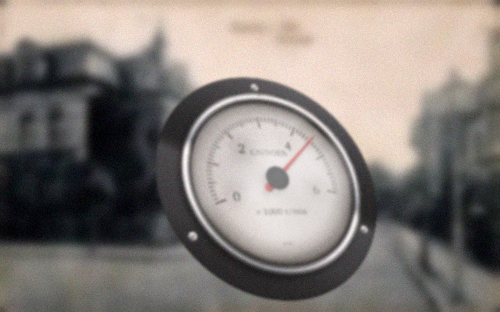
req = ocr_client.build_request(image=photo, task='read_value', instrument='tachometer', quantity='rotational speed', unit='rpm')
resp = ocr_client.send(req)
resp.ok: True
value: 4500 rpm
